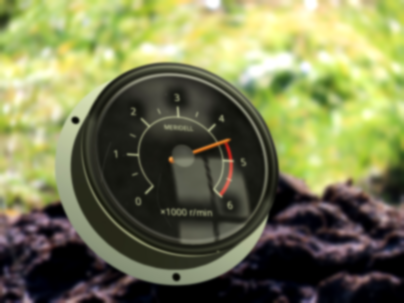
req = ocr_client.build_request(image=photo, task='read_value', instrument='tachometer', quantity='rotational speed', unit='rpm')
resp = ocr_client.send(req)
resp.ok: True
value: 4500 rpm
